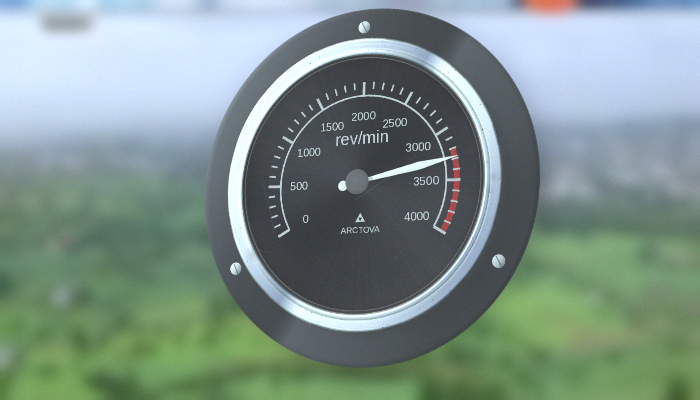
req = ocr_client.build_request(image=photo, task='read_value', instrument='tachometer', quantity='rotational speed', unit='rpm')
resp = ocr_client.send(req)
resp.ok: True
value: 3300 rpm
